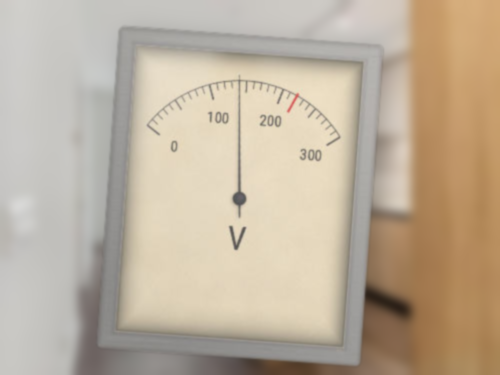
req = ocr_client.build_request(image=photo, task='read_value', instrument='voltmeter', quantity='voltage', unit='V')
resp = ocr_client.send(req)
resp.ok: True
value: 140 V
